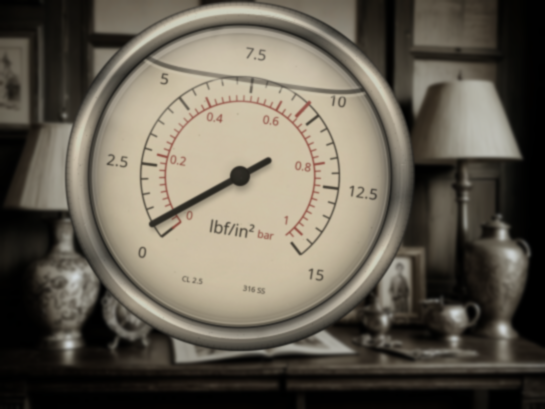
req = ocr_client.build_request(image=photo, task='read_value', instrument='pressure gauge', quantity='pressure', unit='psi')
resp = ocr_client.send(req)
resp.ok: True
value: 0.5 psi
